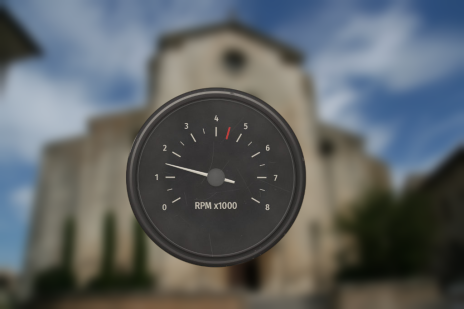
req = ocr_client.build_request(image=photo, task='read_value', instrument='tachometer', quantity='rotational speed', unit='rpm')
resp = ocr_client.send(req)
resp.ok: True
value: 1500 rpm
